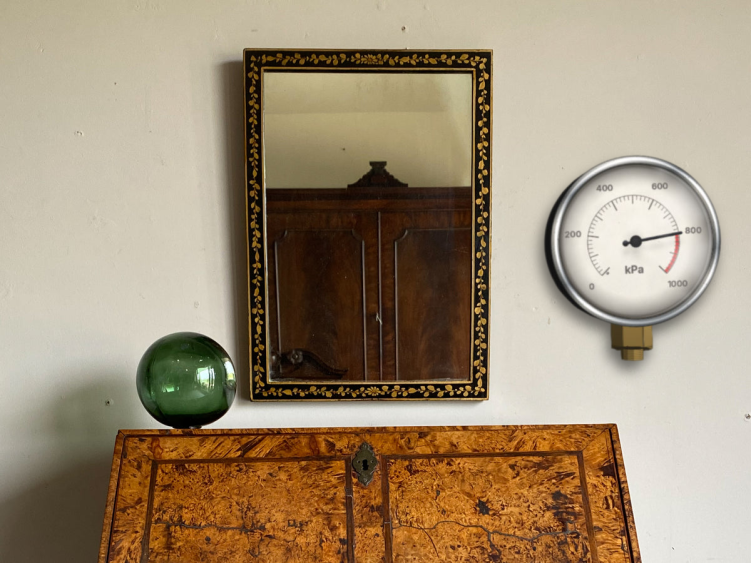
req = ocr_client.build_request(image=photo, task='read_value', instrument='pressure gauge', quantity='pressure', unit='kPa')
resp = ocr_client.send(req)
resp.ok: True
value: 800 kPa
